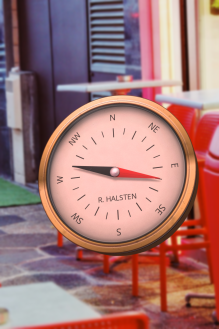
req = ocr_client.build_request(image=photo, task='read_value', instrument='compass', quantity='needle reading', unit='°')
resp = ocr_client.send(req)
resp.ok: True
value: 105 °
